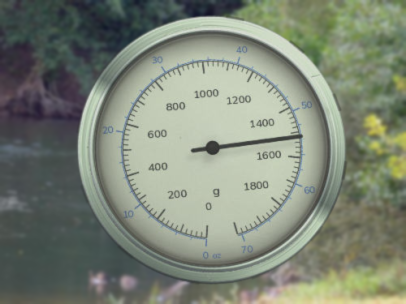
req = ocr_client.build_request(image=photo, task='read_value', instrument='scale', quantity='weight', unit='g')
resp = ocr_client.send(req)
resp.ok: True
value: 1520 g
